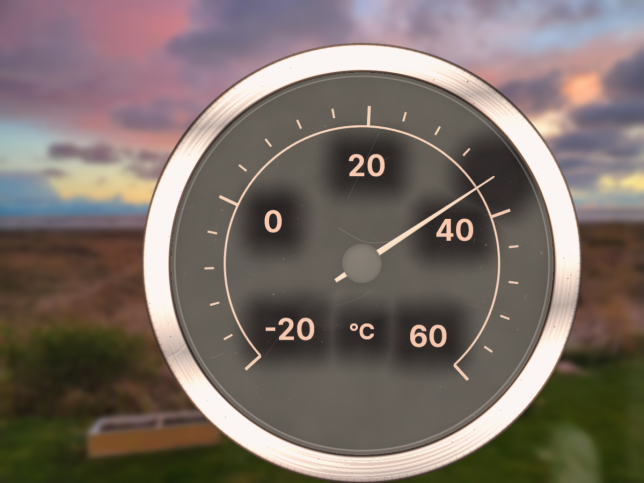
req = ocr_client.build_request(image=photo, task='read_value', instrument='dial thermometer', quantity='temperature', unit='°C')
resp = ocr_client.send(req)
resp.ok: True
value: 36 °C
